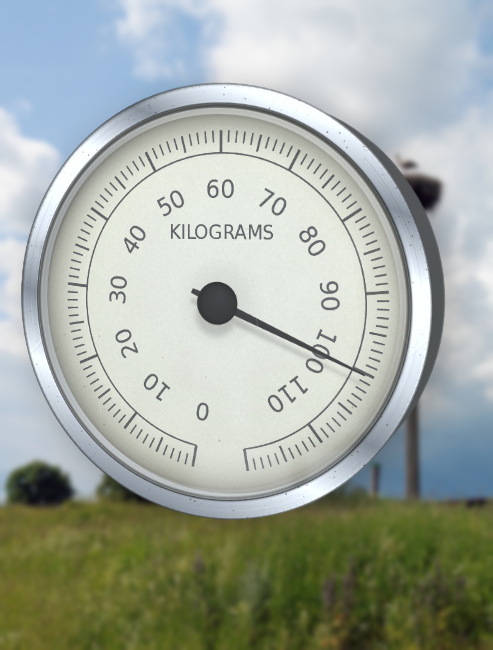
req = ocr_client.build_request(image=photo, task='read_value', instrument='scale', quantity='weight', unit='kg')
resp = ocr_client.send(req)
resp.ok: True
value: 100 kg
